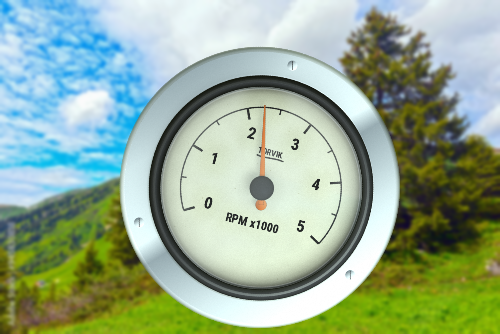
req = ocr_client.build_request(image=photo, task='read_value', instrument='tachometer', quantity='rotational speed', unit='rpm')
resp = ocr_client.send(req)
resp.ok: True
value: 2250 rpm
